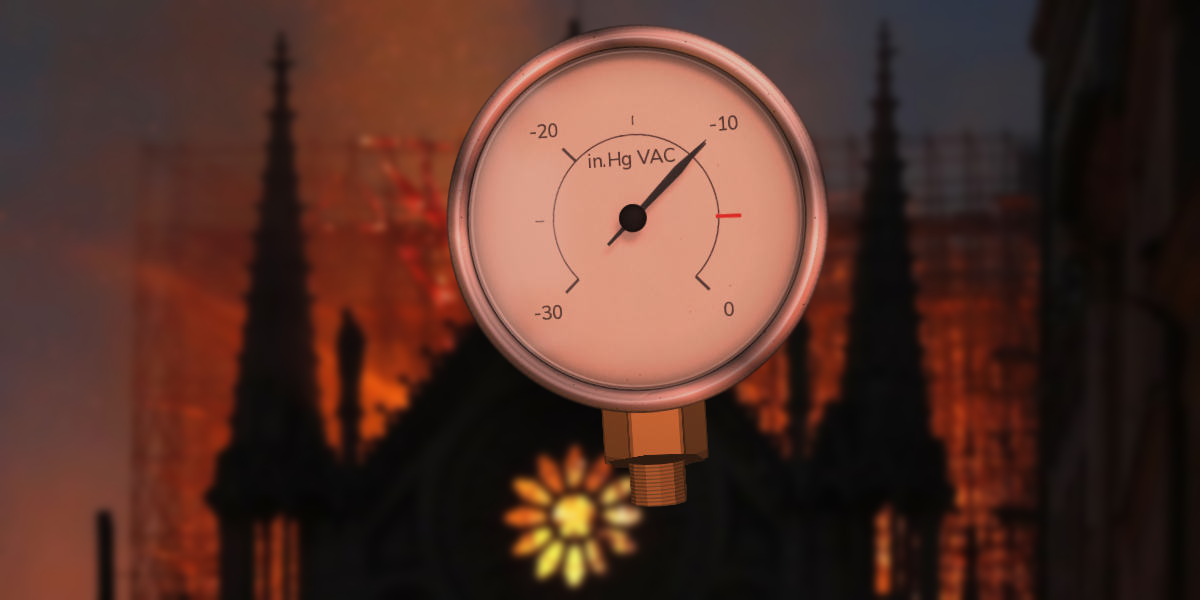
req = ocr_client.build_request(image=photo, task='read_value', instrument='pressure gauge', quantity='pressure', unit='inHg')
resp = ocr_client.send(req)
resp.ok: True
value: -10 inHg
